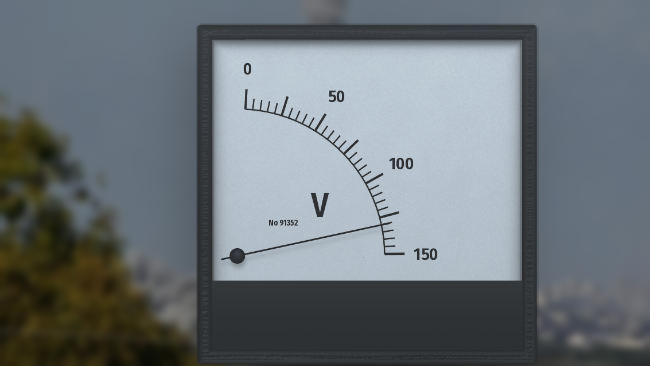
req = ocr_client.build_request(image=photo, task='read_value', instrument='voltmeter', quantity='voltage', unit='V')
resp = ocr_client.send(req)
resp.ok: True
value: 130 V
